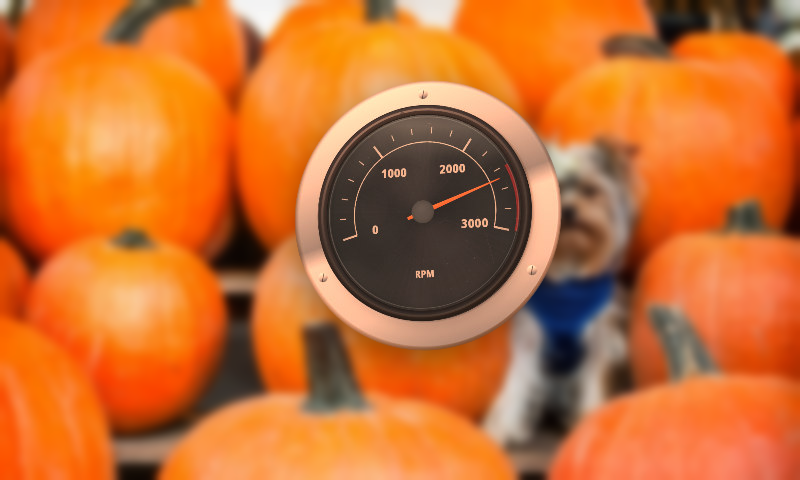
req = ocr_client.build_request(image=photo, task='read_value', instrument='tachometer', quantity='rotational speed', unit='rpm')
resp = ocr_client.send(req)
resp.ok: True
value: 2500 rpm
